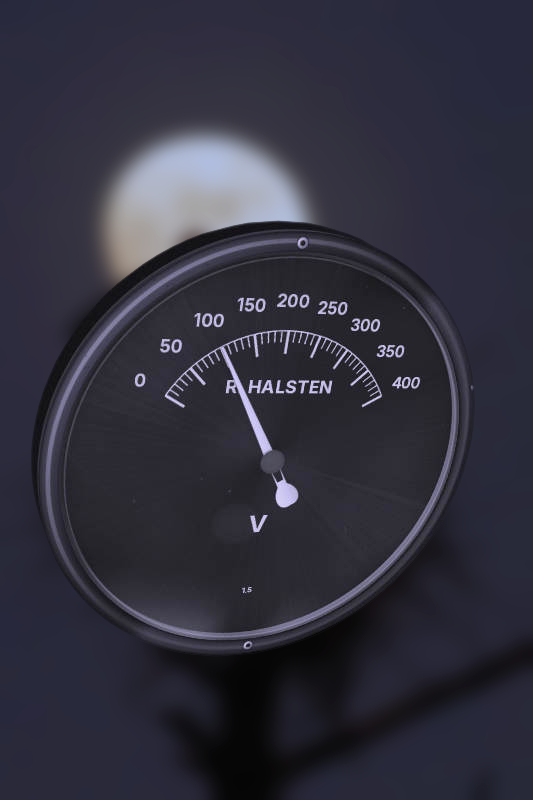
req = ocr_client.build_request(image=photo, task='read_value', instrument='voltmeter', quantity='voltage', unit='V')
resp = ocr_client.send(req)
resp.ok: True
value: 100 V
